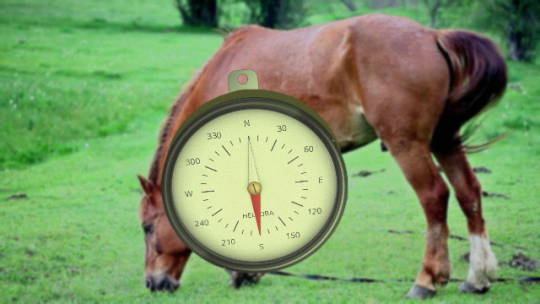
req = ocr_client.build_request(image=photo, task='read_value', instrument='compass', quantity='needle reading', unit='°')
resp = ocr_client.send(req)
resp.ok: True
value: 180 °
